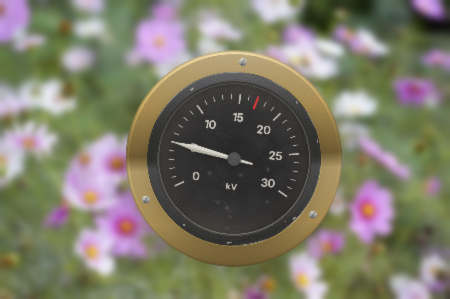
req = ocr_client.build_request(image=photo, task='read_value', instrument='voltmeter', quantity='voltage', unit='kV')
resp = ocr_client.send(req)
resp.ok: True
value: 5 kV
